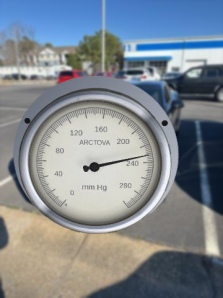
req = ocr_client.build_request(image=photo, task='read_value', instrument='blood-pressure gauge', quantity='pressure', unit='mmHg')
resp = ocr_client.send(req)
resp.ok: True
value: 230 mmHg
